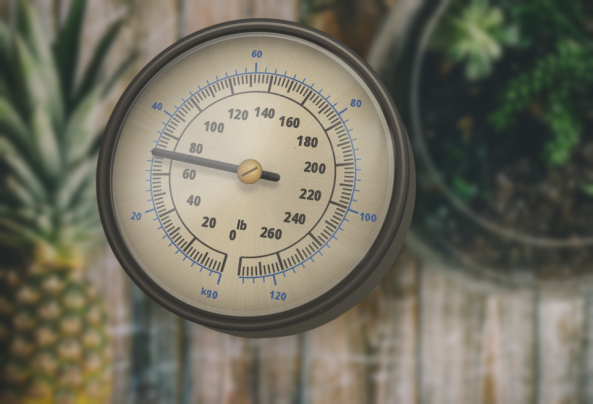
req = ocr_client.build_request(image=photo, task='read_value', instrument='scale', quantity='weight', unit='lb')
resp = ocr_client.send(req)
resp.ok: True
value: 70 lb
